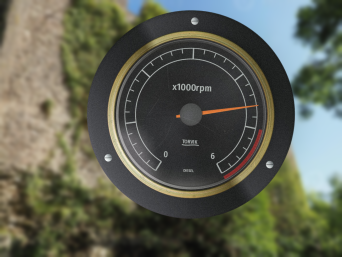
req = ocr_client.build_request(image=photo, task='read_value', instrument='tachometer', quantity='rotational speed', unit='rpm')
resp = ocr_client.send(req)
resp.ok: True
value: 4600 rpm
